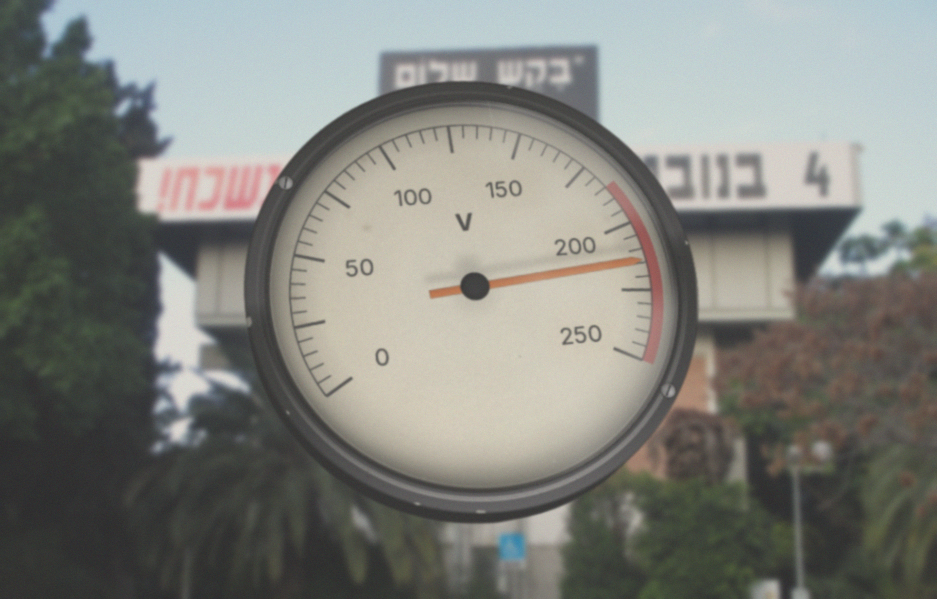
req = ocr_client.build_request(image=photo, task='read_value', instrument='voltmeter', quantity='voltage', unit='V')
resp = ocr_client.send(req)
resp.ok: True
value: 215 V
